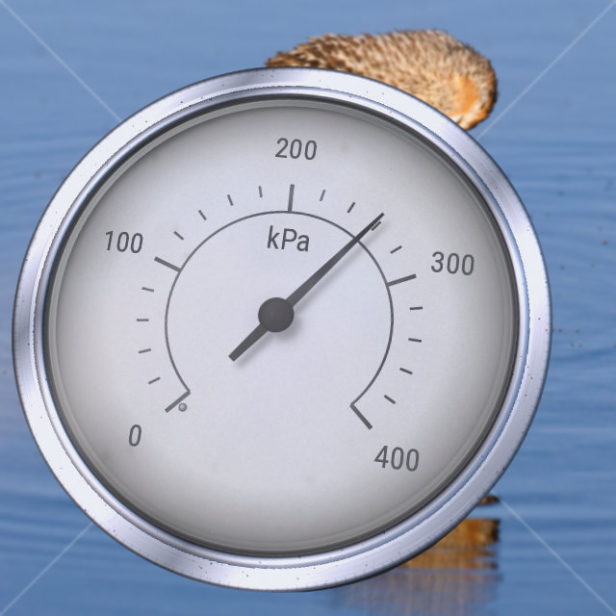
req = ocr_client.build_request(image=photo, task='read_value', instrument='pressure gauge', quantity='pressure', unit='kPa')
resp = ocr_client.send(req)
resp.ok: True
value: 260 kPa
